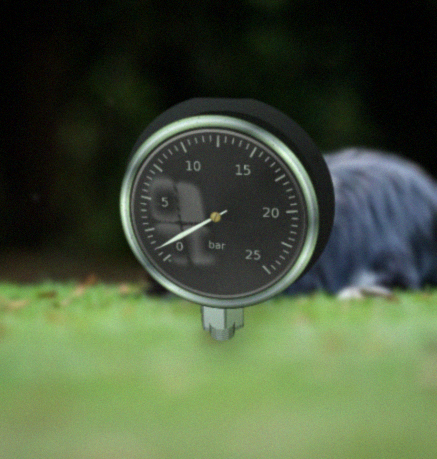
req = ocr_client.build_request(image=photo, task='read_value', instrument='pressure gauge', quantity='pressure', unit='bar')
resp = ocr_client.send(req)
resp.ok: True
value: 1 bar
